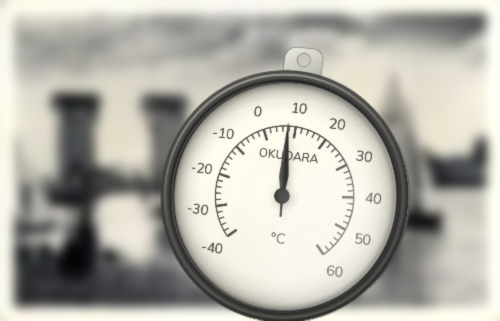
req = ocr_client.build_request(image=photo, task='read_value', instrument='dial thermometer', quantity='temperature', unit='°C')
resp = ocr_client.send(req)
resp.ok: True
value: 8 °C
